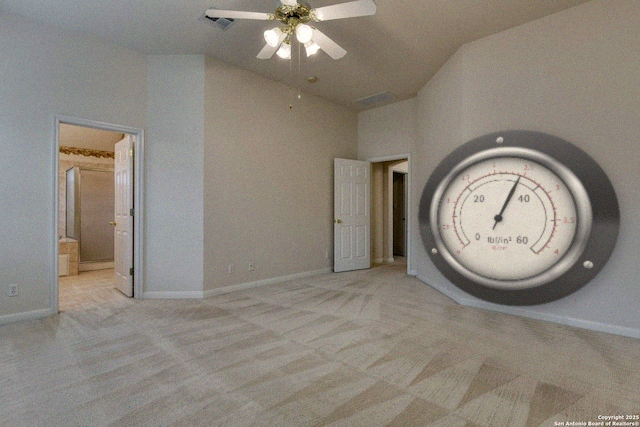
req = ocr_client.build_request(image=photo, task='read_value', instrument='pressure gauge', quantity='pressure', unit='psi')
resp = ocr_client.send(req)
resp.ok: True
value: 35 psi
